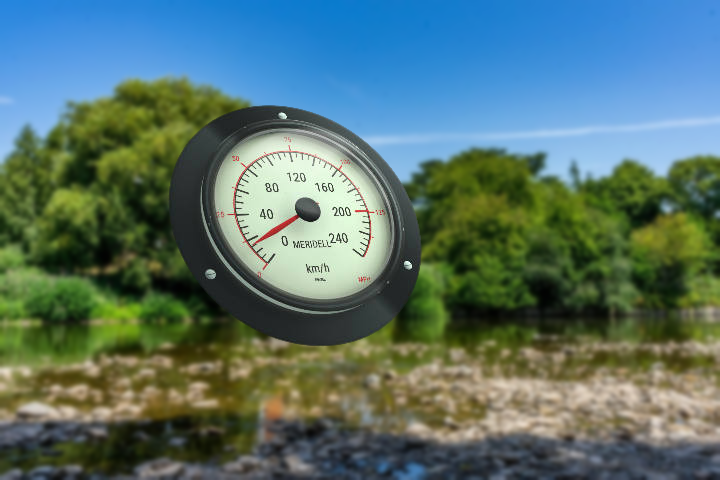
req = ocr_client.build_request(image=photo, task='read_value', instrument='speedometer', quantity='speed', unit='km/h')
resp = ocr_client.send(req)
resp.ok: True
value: 15 km/h
